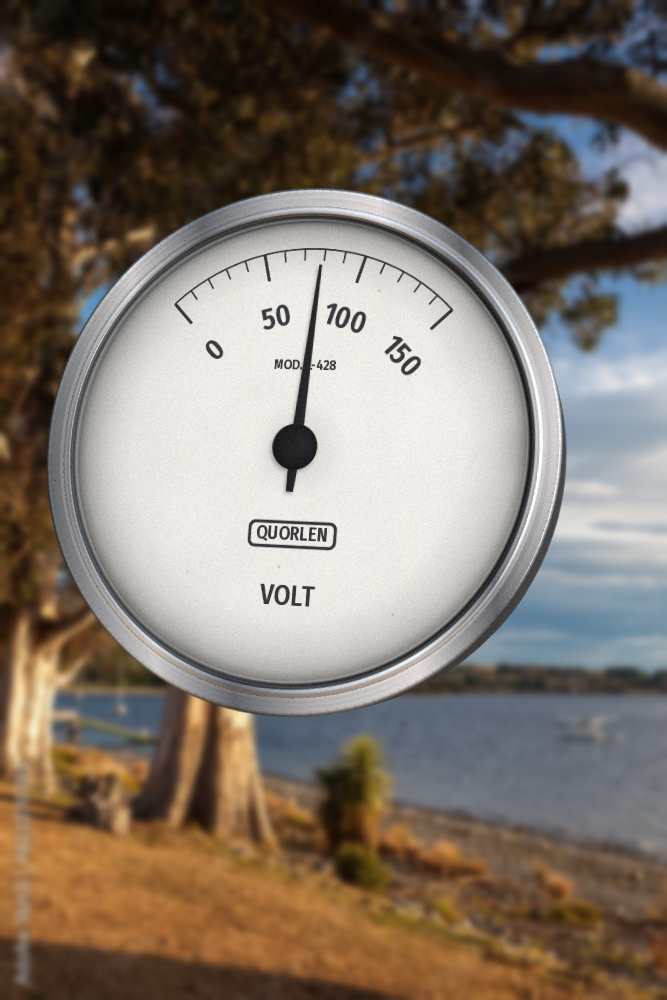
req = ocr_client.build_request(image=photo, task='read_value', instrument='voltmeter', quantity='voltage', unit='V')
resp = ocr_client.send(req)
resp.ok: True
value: 80 V
